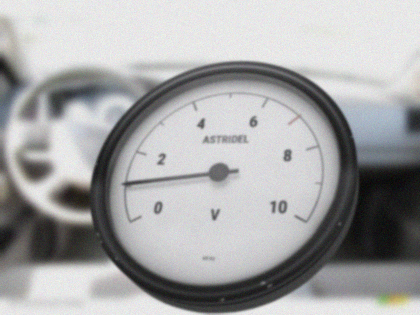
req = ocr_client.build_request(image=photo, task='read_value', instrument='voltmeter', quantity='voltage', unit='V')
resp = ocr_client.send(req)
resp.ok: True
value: 1 V
